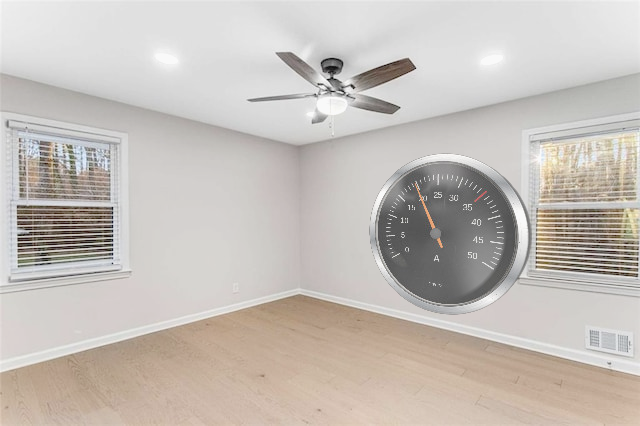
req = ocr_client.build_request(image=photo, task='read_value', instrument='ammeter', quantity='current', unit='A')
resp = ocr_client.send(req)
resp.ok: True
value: 20 A
